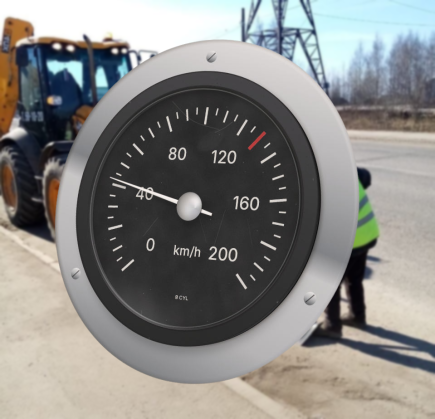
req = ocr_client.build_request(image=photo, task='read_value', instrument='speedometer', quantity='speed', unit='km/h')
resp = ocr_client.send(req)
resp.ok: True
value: 42.5 km/h
